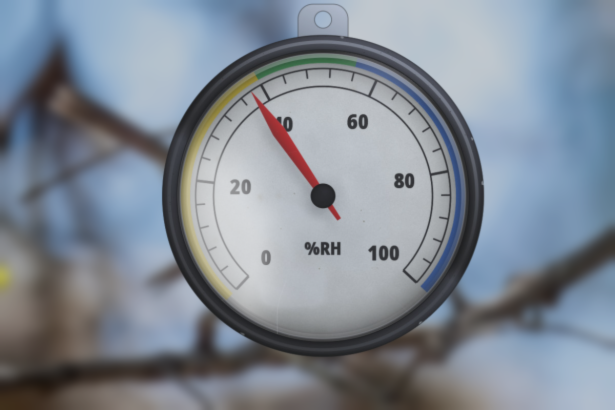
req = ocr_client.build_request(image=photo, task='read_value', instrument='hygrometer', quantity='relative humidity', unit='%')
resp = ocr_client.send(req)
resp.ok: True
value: 38 %
